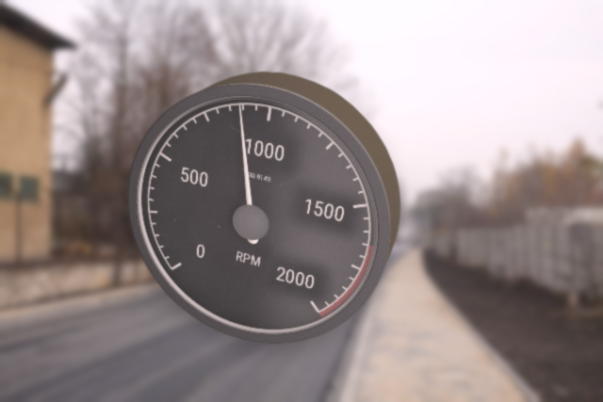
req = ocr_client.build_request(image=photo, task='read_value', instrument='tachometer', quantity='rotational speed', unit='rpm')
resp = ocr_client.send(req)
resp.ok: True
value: 900 rpm
